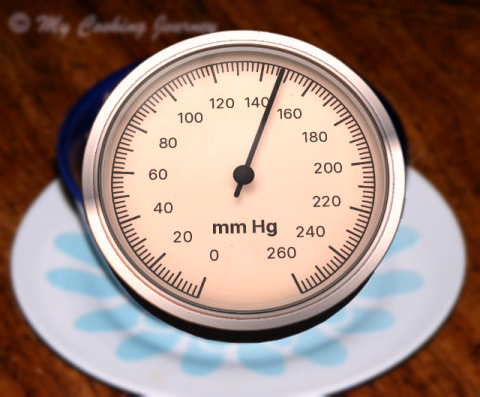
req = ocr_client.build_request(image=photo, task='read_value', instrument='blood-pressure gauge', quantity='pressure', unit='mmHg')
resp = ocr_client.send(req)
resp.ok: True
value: 148 mmHg
